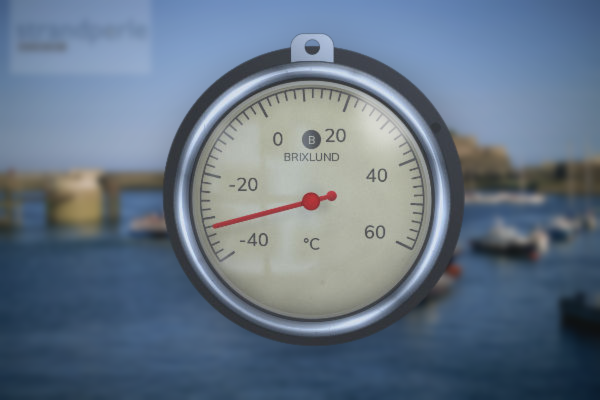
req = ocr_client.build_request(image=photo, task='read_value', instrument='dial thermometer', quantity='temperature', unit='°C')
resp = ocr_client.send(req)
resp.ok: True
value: -32 °C
